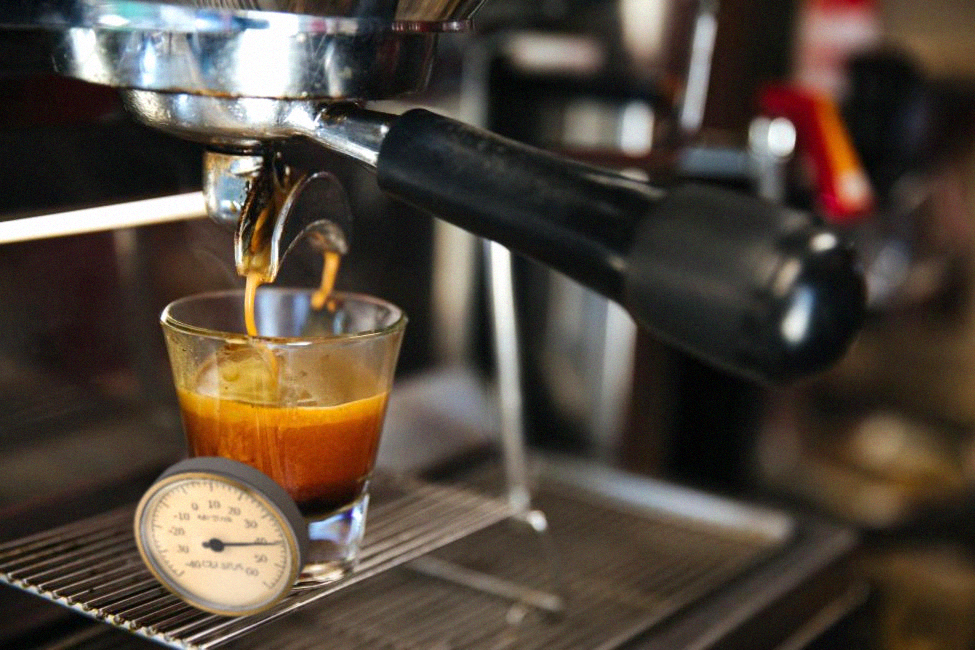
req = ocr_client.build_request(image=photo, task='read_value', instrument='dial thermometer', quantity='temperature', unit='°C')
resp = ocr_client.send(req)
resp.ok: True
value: 40 °C
